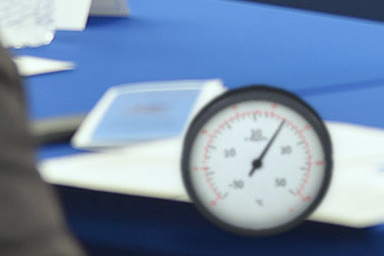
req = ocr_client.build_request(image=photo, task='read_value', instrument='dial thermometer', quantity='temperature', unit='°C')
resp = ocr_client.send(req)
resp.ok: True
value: 20 °C
